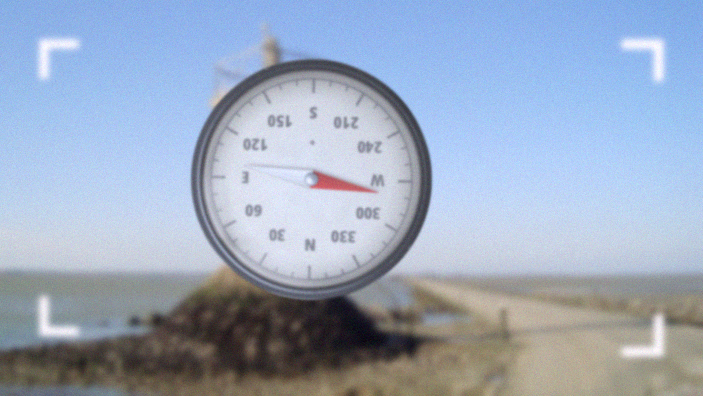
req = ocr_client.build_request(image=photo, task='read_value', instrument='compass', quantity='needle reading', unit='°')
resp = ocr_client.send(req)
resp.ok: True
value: 280 °
